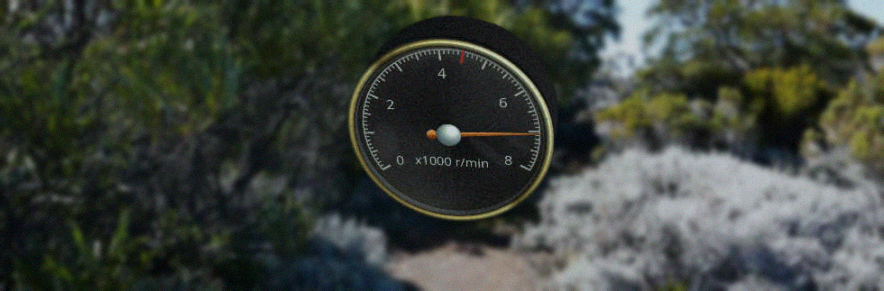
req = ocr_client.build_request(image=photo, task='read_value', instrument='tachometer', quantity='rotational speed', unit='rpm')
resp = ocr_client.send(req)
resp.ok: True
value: 7000 rpm
